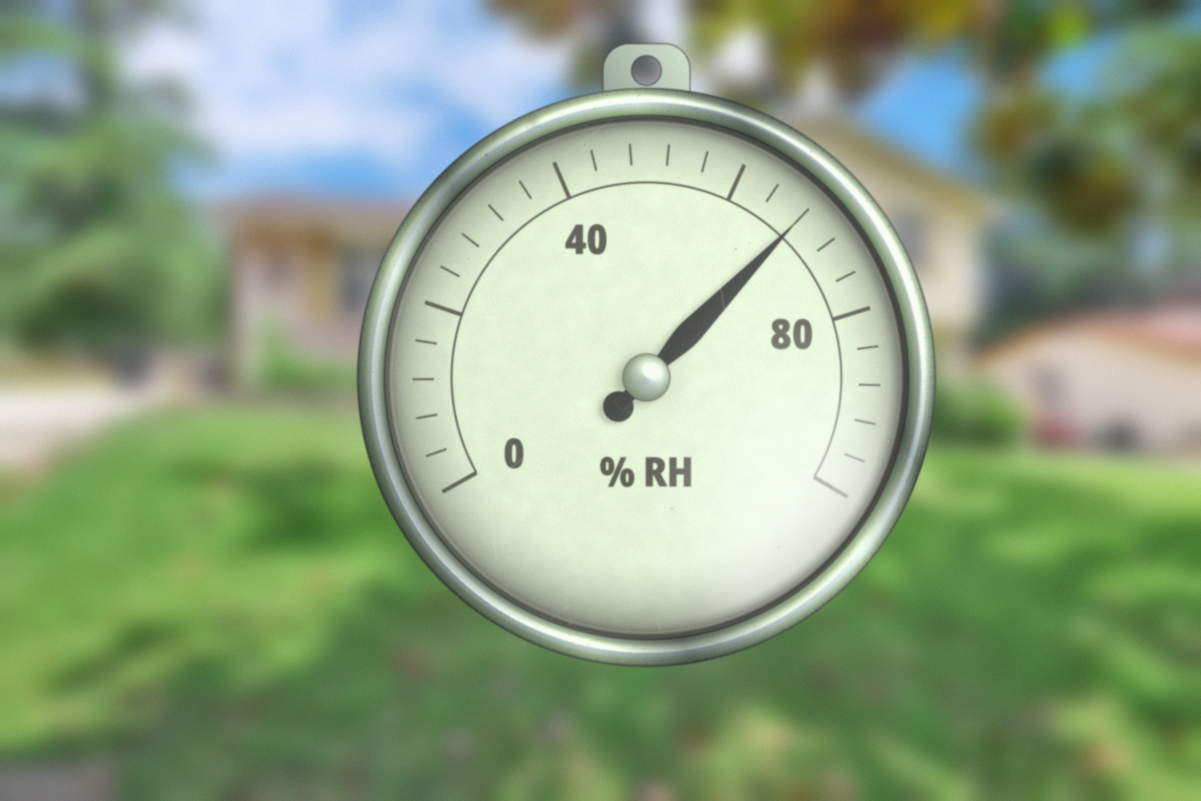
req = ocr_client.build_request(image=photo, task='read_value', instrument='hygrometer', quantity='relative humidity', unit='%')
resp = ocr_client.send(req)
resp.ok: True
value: 68 %
